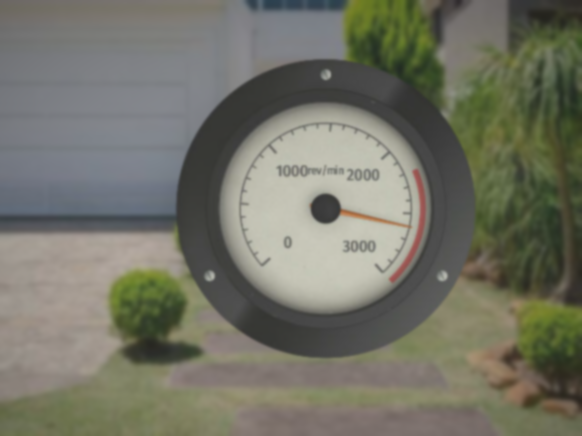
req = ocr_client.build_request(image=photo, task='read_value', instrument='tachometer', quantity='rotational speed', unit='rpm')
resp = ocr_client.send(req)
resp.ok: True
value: 2600 rpm
